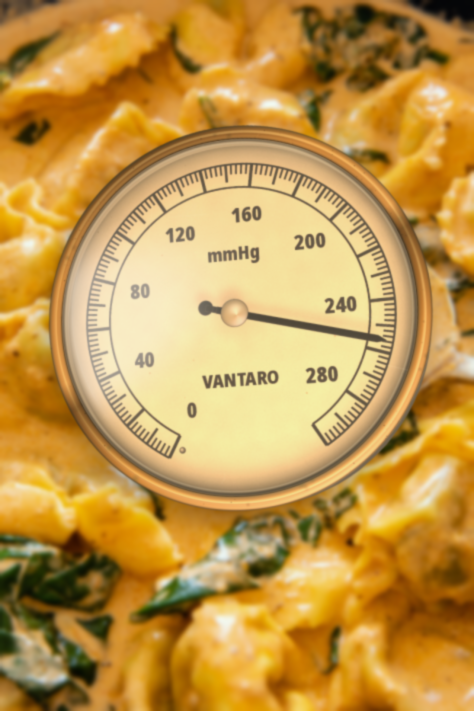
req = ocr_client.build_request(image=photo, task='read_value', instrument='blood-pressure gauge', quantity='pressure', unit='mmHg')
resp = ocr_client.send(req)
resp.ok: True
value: 256 mmHg
